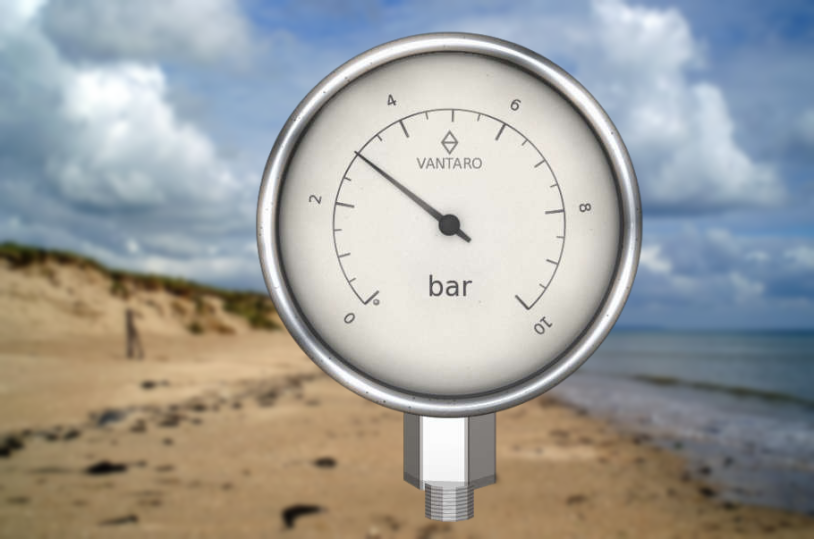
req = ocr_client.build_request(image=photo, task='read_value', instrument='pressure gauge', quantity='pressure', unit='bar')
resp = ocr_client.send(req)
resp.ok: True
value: 3 bar
